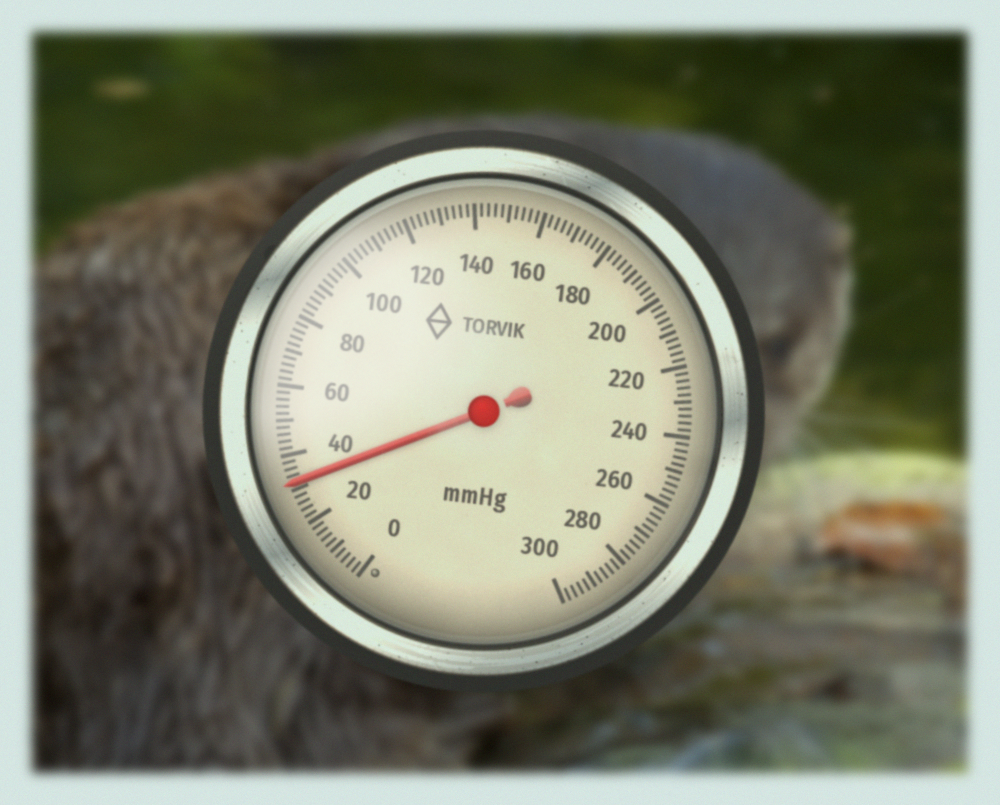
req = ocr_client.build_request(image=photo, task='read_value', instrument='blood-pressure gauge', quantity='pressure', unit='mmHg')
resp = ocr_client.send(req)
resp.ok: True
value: 32 mmHg
